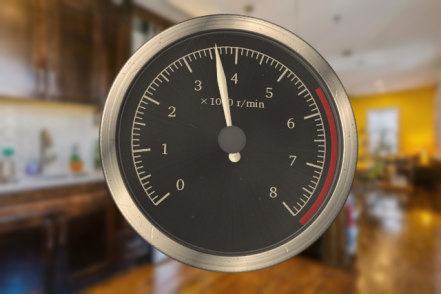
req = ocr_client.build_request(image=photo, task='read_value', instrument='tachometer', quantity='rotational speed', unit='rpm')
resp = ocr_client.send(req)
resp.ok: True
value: 3600 rpm
